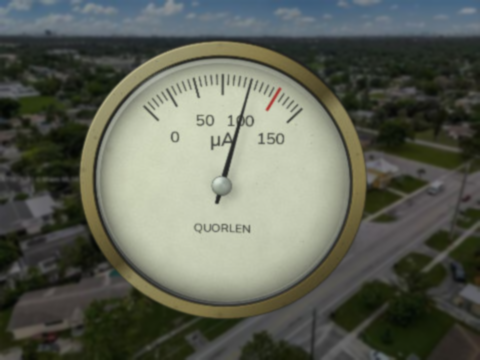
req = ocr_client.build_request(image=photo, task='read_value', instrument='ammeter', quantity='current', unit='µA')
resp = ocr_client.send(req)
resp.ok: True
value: 100 µA
